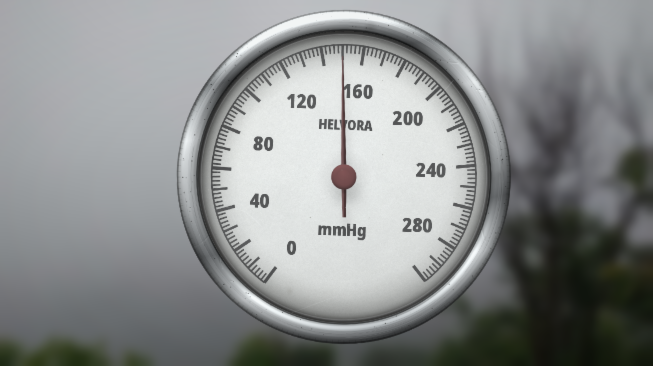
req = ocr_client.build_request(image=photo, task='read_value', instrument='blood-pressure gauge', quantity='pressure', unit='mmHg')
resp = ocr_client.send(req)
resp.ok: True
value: 150 mmHg
